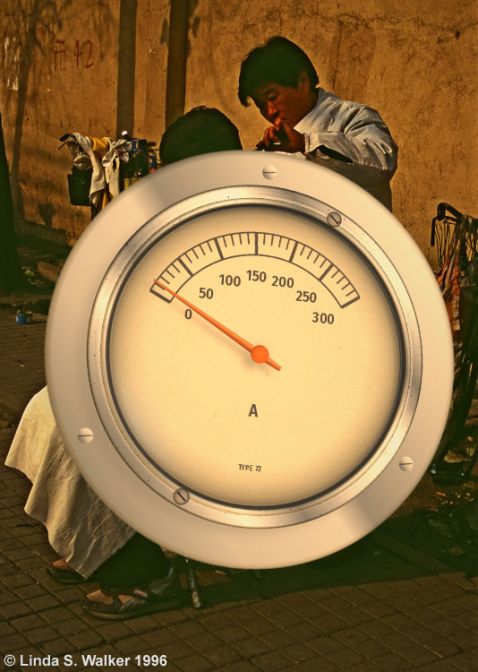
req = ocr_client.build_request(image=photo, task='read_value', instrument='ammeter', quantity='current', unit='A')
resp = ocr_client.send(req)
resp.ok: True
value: 10 A
